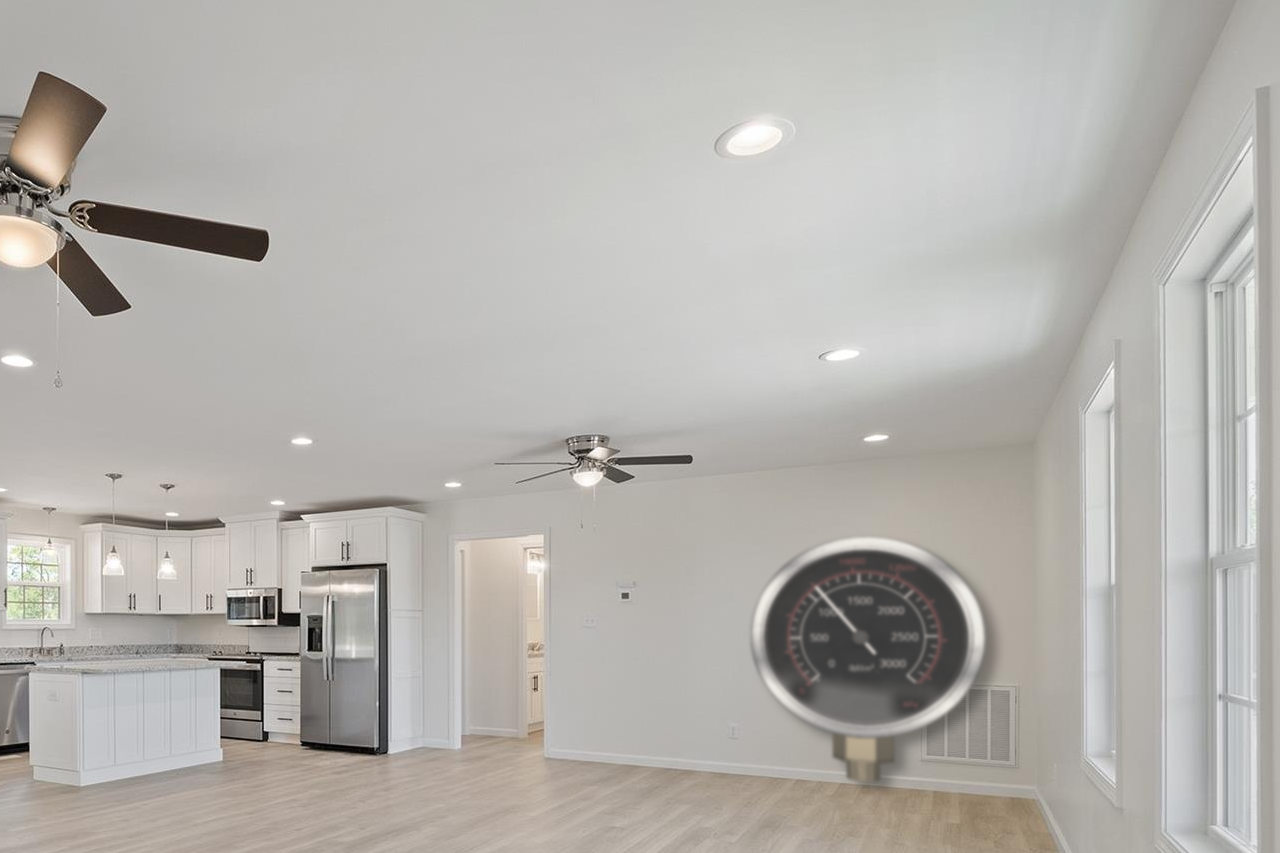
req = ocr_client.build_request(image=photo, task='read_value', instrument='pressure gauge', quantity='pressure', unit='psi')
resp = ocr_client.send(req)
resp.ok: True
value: 1100 psi
